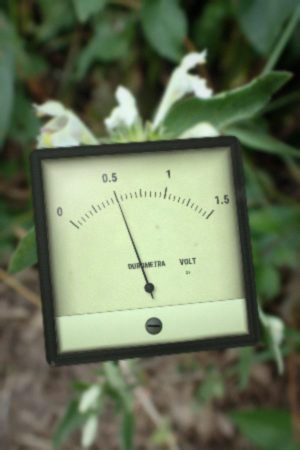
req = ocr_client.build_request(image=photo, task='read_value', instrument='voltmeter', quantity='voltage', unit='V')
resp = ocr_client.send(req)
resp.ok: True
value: 0.5 V
